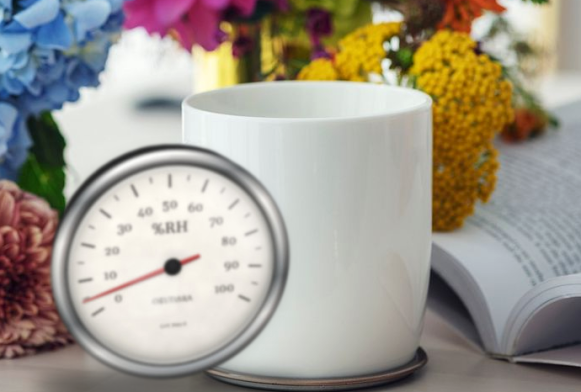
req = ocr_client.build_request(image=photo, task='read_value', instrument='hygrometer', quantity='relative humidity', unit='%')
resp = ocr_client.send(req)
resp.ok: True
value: 5 %
